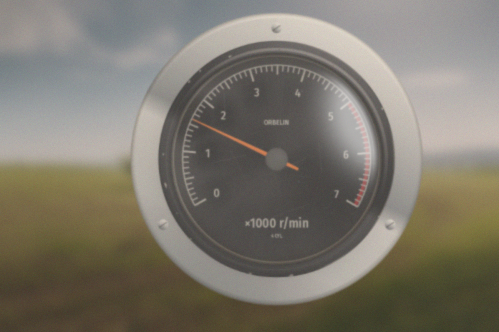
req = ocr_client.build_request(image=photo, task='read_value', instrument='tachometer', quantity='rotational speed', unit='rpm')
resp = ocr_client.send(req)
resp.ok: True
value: 1600 rpm
